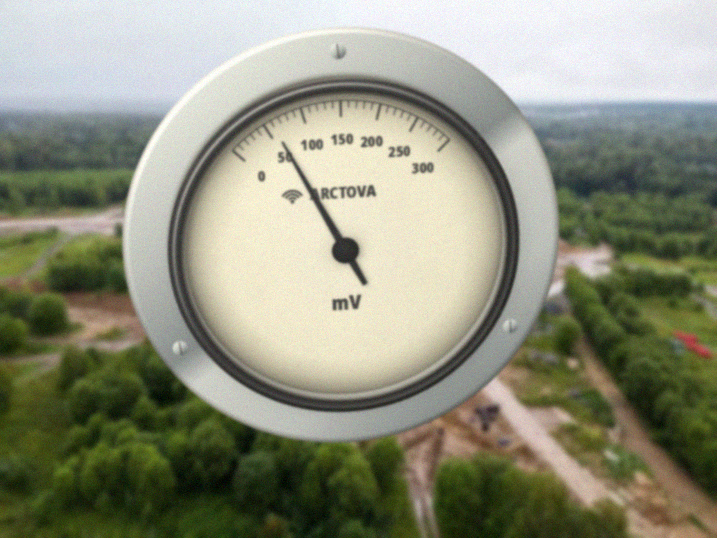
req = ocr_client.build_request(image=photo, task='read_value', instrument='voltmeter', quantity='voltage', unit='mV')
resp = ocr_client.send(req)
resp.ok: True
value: 60 mV
